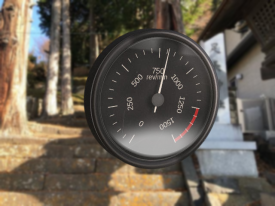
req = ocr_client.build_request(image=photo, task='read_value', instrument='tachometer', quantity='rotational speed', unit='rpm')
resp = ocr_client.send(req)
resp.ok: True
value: 800 rpm
